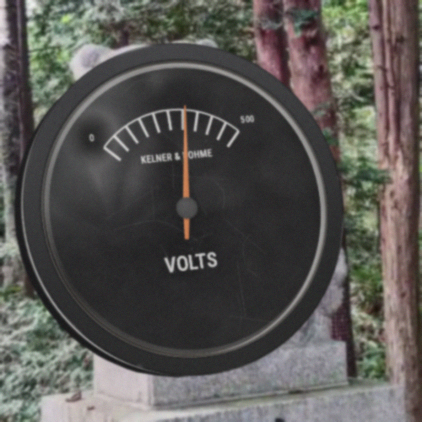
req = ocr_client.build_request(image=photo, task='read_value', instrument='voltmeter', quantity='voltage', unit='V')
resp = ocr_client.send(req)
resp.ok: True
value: 300 V
